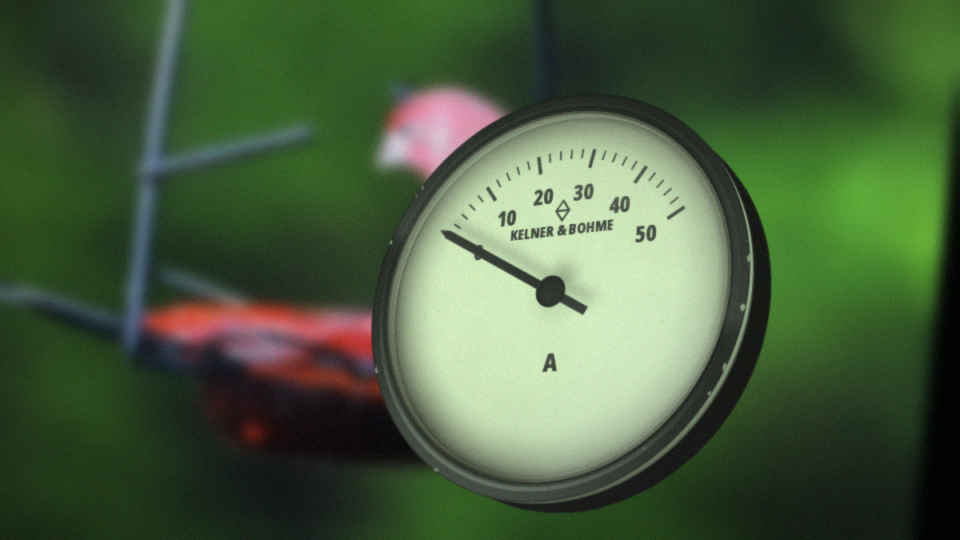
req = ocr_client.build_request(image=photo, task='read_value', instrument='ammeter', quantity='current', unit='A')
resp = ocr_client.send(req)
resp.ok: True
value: 0 A
